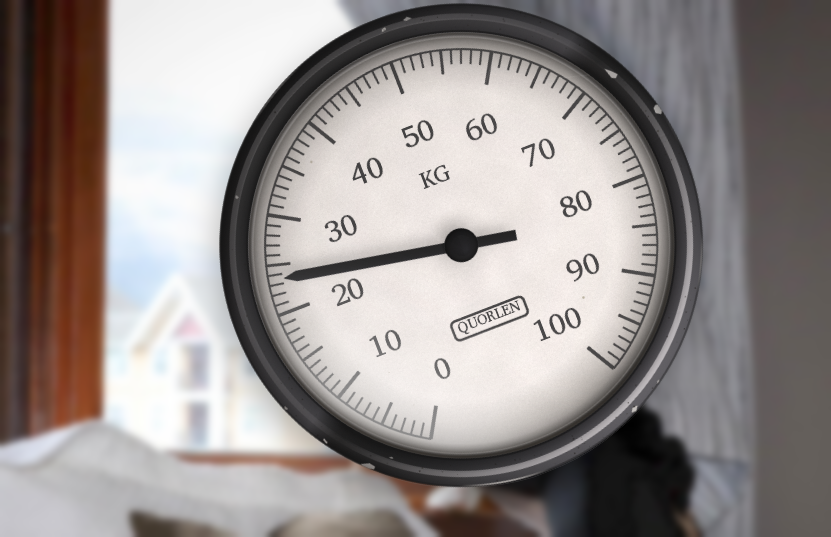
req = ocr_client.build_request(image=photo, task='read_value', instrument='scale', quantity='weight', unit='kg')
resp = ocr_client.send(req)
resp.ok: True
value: 23.5 kg
